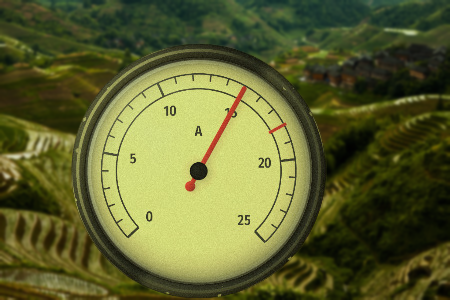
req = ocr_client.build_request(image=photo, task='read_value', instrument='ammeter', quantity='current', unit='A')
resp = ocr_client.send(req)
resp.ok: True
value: 15 A
